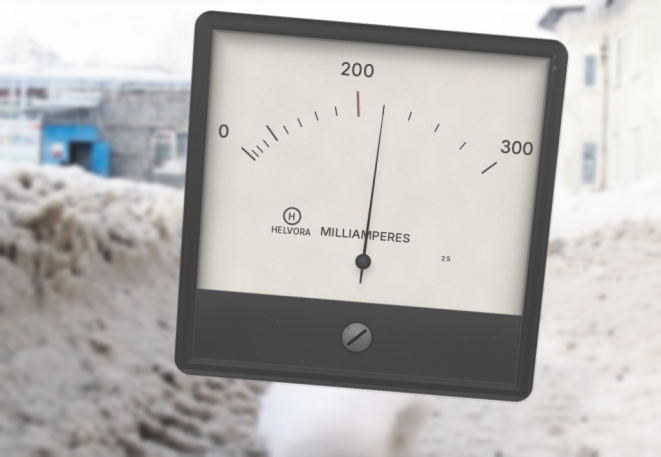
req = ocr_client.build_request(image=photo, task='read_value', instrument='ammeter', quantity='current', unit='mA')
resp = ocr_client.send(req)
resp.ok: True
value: 220 mA
